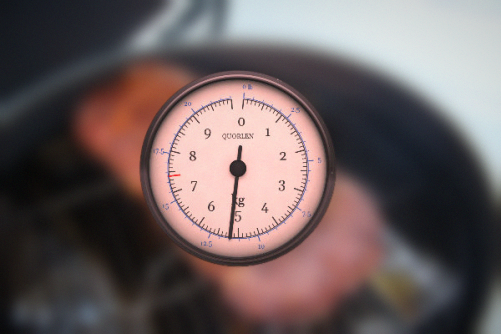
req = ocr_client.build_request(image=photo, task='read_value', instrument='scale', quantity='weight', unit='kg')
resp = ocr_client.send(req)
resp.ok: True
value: 5.2 kg
